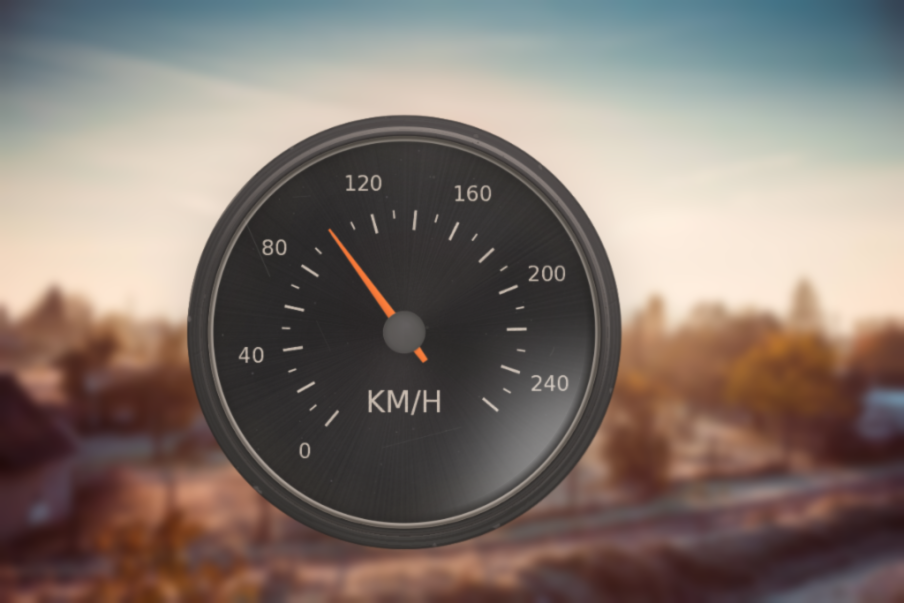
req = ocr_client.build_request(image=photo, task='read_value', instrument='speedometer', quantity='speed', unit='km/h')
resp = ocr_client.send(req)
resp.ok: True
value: 100 km/h
